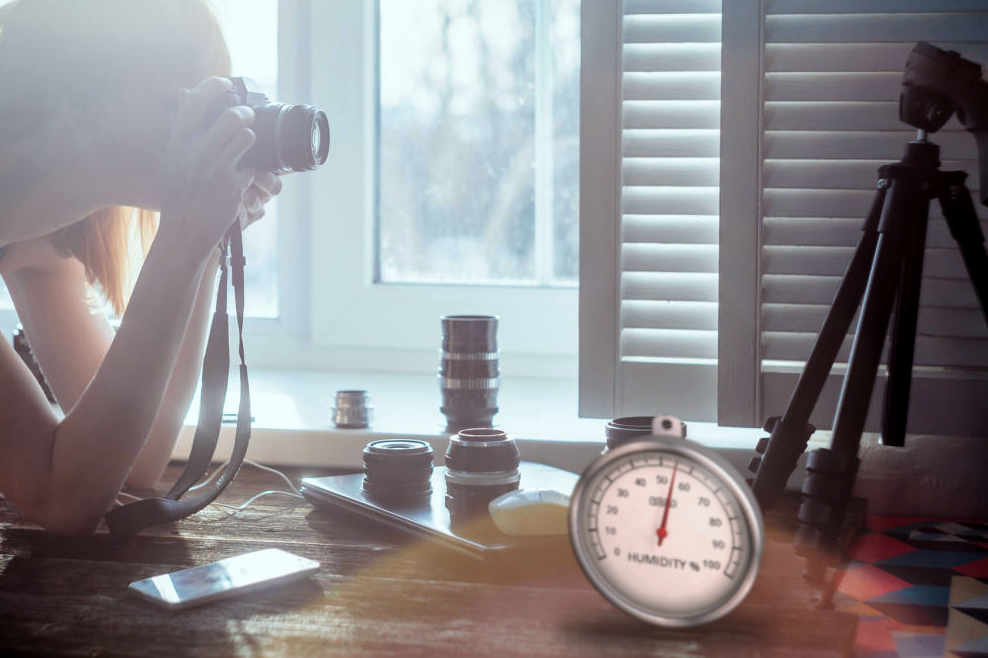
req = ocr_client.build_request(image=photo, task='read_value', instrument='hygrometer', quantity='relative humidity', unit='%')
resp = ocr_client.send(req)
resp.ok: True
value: 55 %
